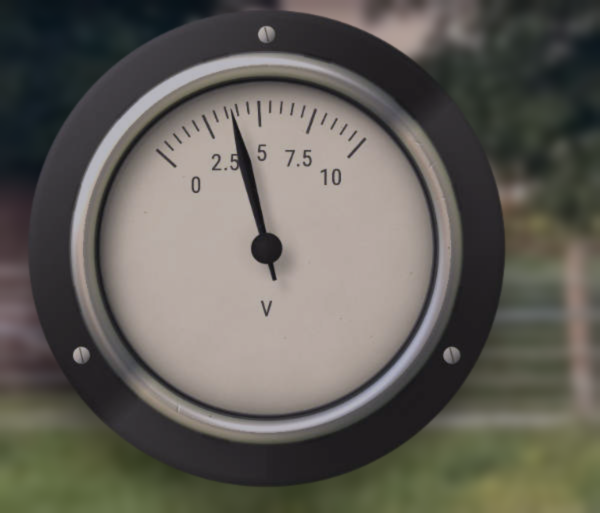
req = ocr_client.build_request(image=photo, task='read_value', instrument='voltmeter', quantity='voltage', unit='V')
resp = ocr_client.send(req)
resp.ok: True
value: 3.75 V
